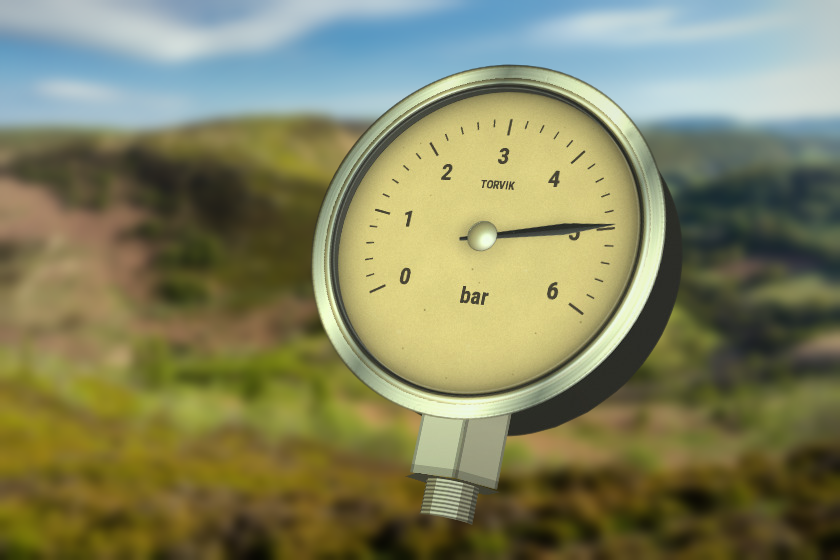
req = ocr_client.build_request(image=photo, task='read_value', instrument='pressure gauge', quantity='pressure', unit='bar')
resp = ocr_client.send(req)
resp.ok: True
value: 5 bar
